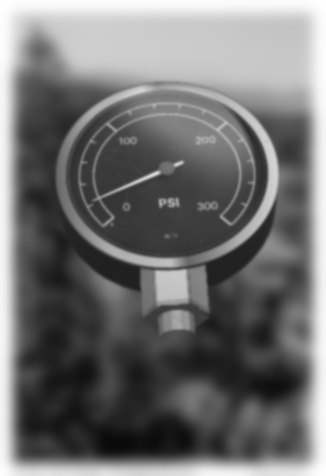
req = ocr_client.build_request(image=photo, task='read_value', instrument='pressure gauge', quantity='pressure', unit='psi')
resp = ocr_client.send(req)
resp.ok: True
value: 20 psi
